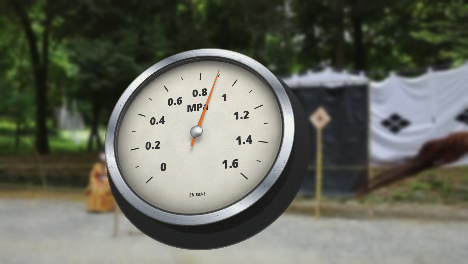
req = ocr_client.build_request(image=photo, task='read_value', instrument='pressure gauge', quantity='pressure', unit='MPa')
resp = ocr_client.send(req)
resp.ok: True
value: 0.9 MPa
